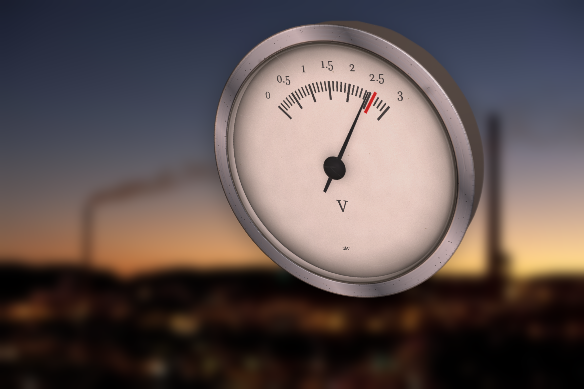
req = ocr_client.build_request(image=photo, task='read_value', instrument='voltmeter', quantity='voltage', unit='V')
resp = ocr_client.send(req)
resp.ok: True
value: 2.5 V
